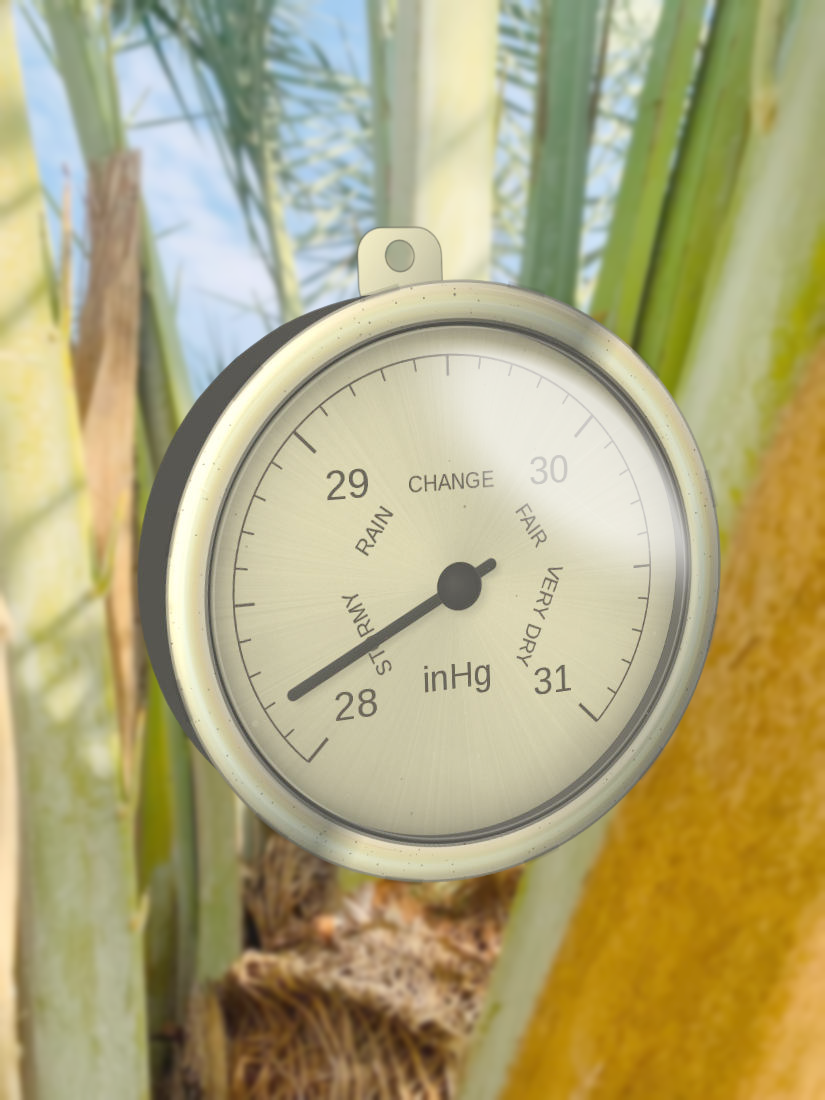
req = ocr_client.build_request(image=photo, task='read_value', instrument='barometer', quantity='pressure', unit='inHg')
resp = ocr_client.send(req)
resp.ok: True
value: 28.2 inHg
